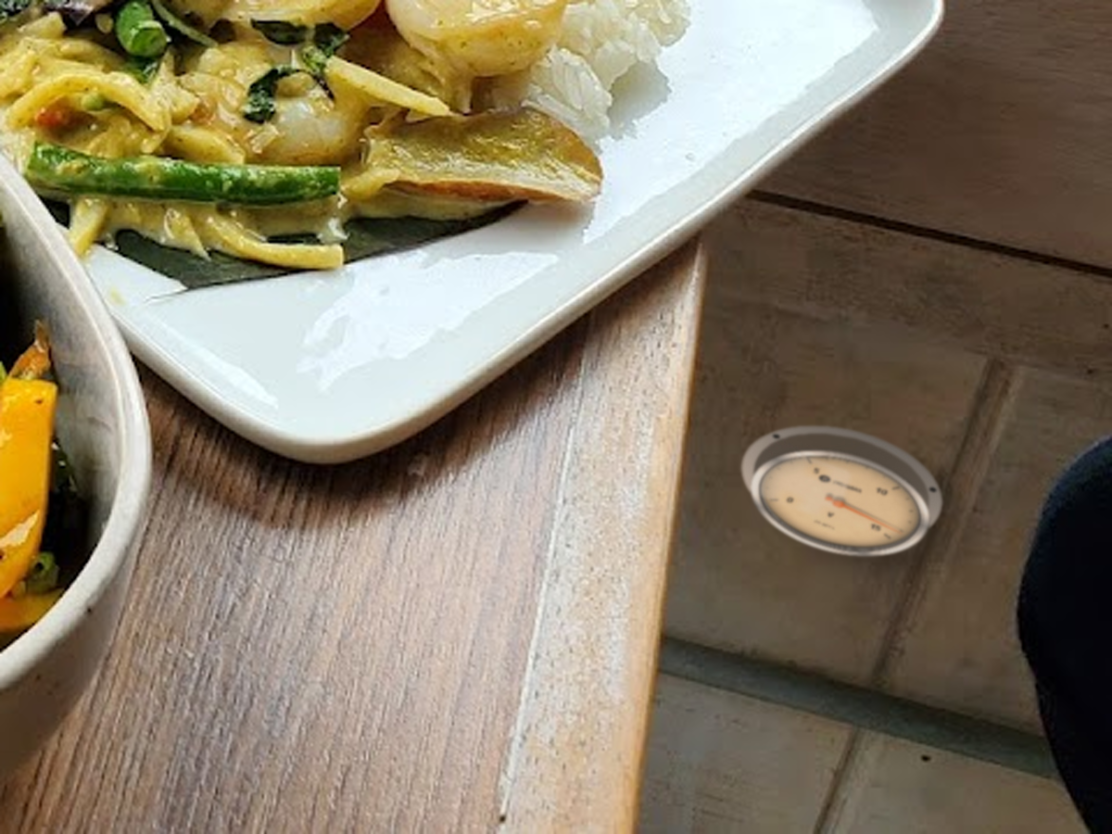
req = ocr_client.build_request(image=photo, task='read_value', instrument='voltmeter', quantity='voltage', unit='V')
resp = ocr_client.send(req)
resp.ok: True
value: 14 V
